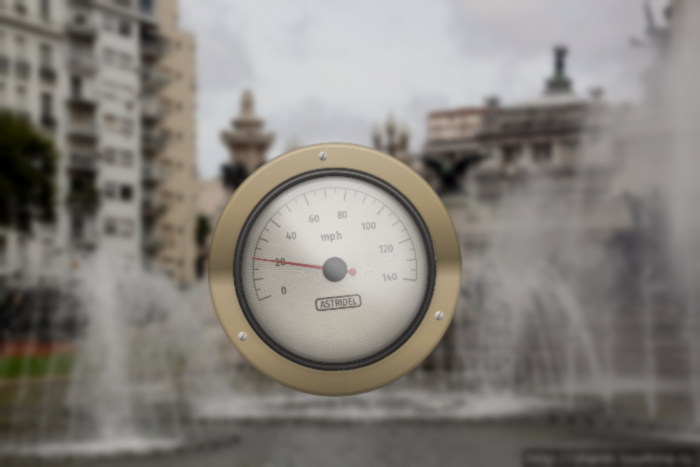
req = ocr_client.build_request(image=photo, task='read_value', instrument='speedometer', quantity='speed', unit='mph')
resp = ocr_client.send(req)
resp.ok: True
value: 20 mph
